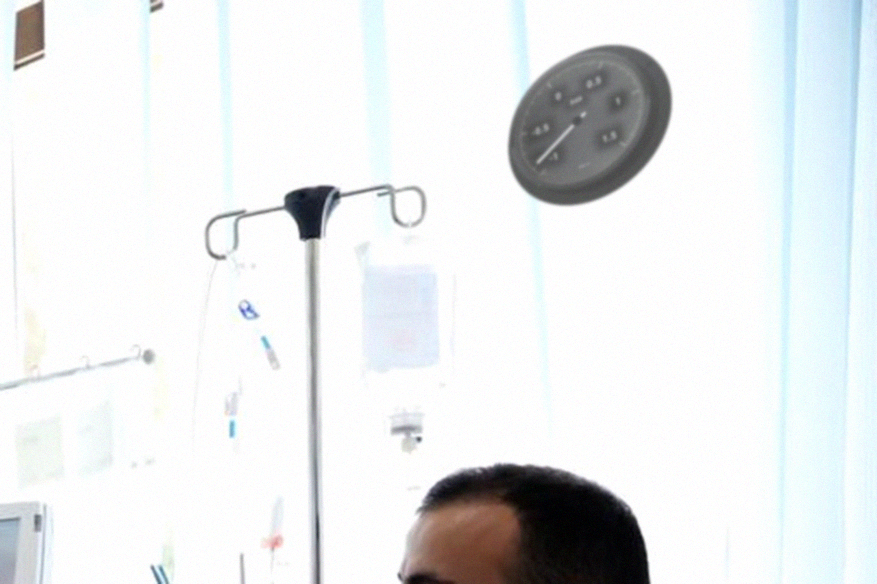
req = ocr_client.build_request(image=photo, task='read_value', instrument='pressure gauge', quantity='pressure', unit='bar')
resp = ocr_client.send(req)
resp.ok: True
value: -0.9 bar
